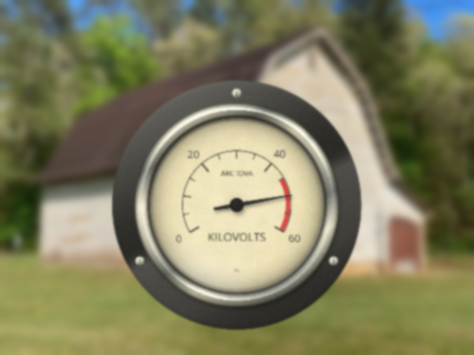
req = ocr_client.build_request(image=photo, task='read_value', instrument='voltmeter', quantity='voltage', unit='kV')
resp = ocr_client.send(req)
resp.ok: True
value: 50 kV
